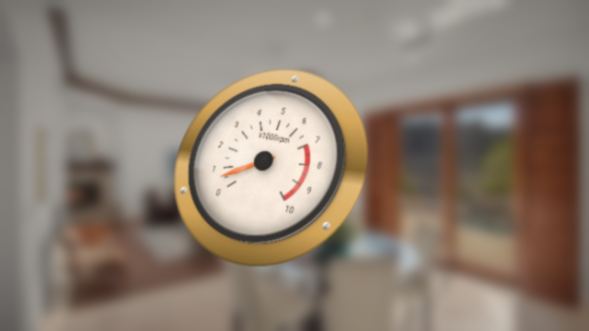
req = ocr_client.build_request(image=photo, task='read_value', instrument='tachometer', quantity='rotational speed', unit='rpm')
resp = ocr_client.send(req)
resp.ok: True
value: 500 rpm
